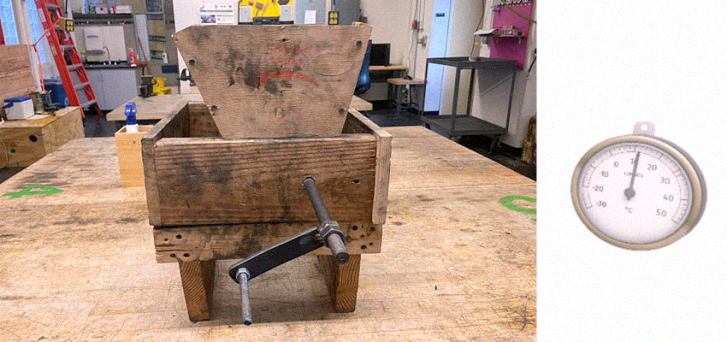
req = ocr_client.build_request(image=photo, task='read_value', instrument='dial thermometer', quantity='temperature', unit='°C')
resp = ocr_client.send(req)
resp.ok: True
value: 12 °C
